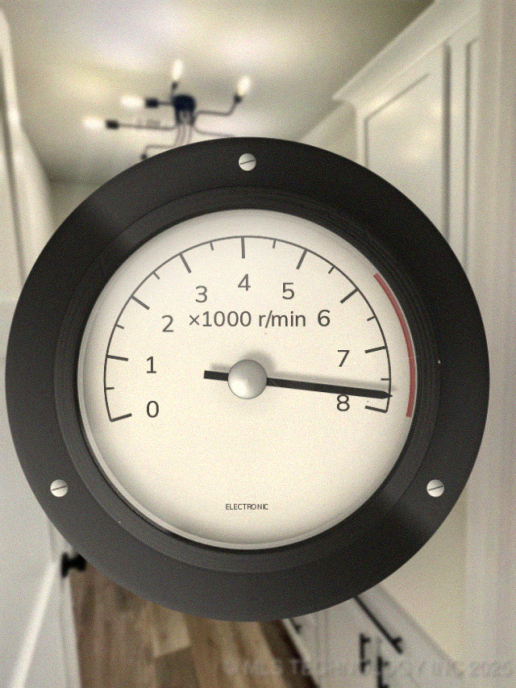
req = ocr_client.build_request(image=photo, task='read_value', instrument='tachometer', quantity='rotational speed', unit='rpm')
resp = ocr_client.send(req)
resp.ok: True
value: 7750 rpm
